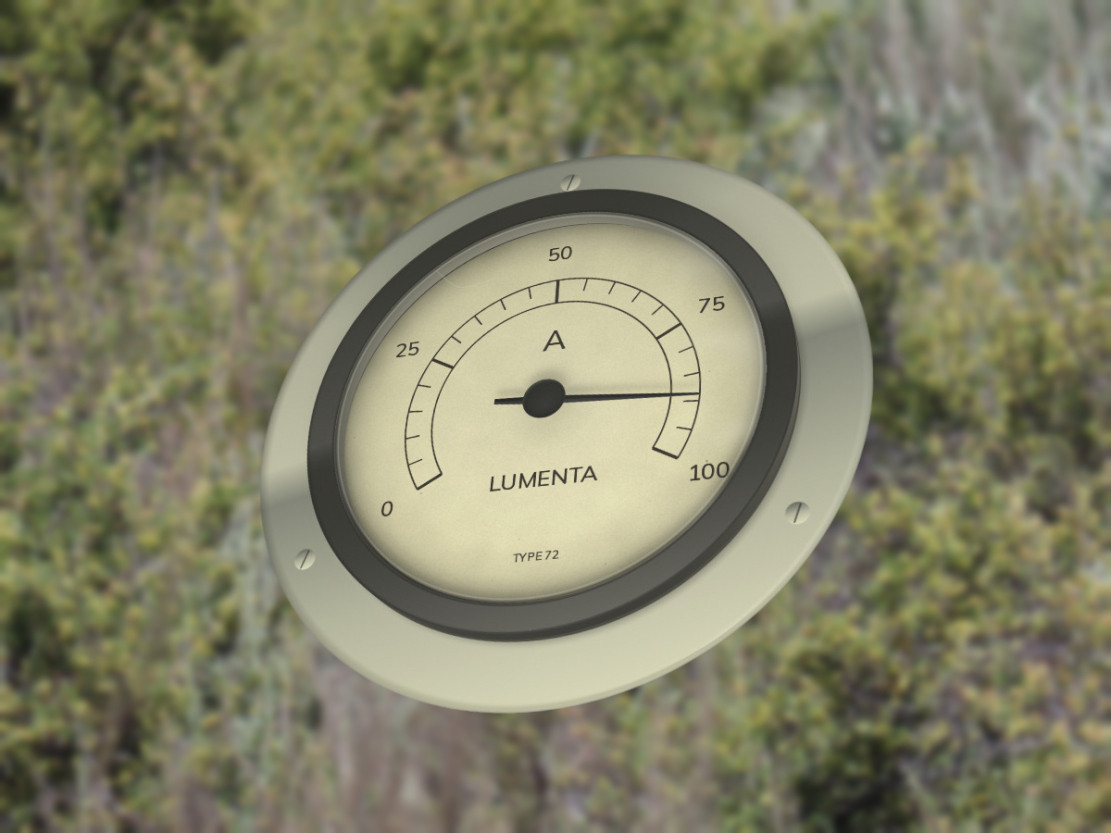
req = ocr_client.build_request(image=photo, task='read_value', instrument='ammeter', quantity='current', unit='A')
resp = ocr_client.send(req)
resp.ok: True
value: 90 A
